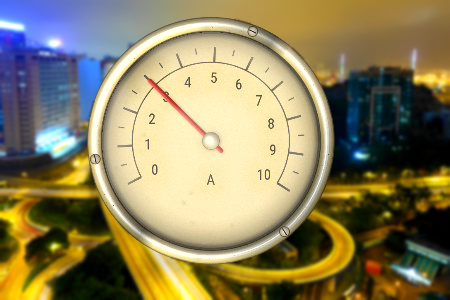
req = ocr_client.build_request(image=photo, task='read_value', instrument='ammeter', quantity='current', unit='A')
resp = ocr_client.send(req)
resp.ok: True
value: 3 A
